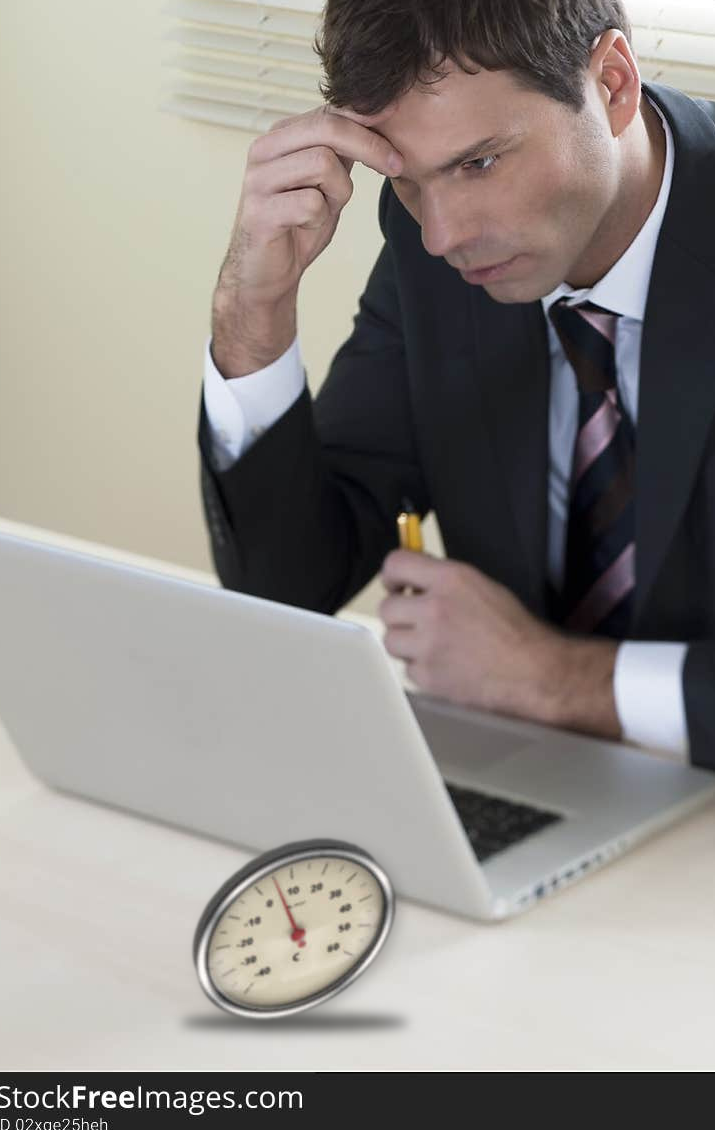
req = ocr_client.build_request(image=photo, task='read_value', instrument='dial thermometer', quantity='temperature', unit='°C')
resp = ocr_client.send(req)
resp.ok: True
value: 5 °C
